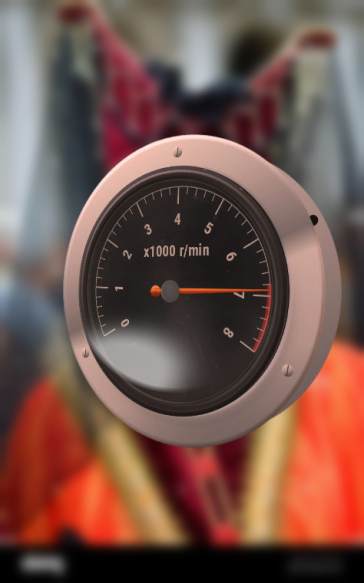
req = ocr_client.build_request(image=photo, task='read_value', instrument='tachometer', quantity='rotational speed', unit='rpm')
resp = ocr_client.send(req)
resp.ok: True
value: 6900 rpm
